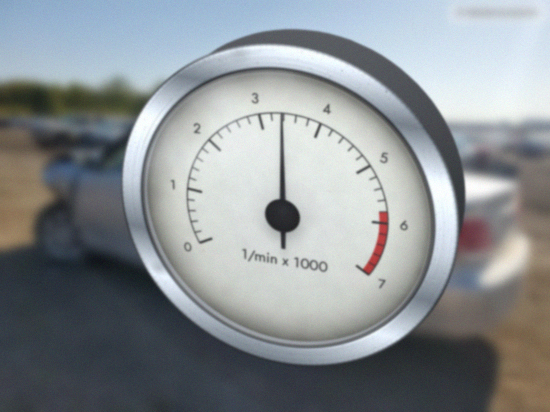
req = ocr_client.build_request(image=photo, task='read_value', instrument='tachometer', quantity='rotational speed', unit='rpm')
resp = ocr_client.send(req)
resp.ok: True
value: 3400 rpm
